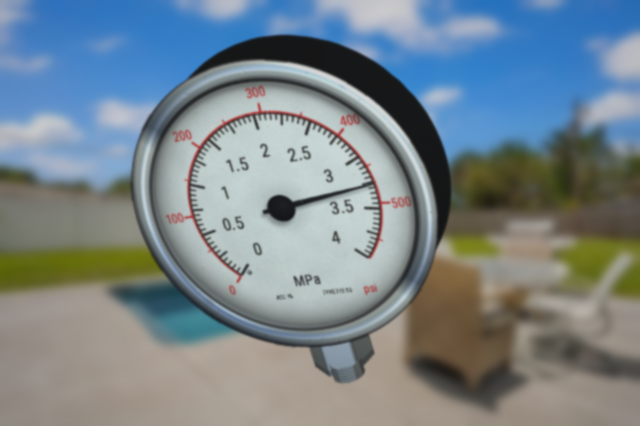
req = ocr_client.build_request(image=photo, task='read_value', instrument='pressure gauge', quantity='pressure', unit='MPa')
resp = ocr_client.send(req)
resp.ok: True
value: 3.25 MPa
